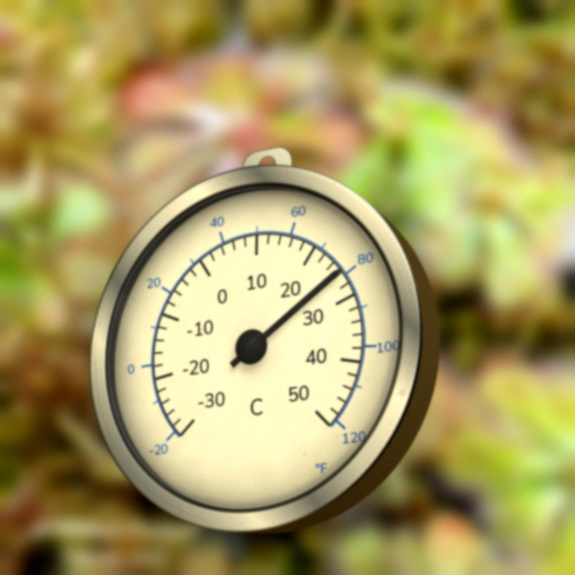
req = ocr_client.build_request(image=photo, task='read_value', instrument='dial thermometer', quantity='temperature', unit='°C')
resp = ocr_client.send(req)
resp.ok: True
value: 26 °C
